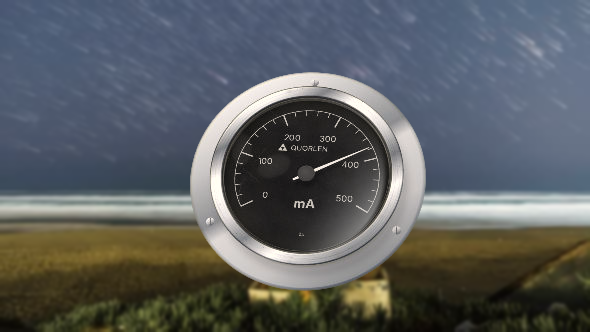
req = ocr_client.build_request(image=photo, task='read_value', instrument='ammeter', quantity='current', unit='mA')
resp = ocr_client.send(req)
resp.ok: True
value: 380 mA
